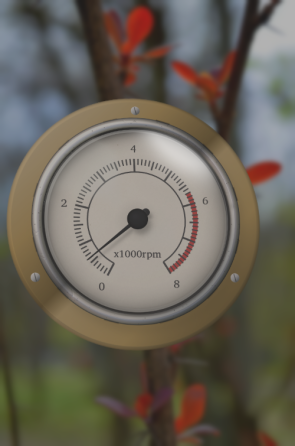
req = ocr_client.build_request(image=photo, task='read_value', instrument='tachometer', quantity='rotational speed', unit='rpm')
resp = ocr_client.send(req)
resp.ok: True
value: 600 rpm
